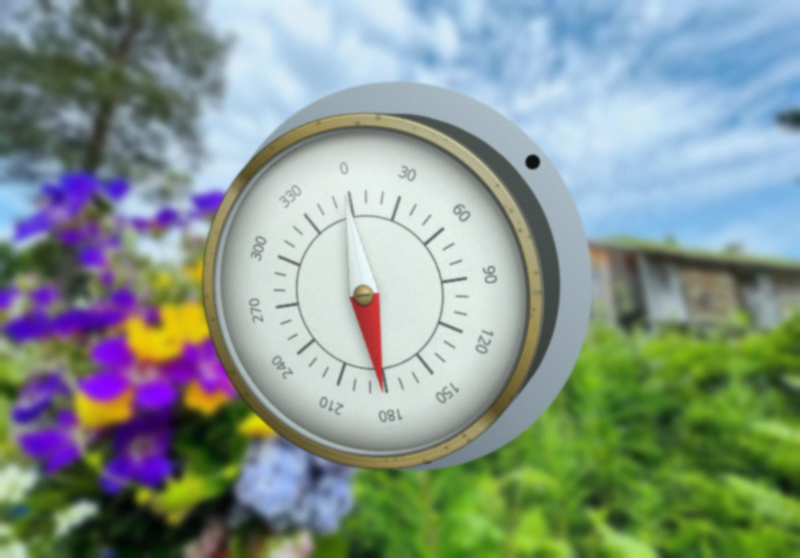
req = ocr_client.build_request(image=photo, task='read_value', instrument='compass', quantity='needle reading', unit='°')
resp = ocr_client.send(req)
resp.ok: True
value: 180 °
